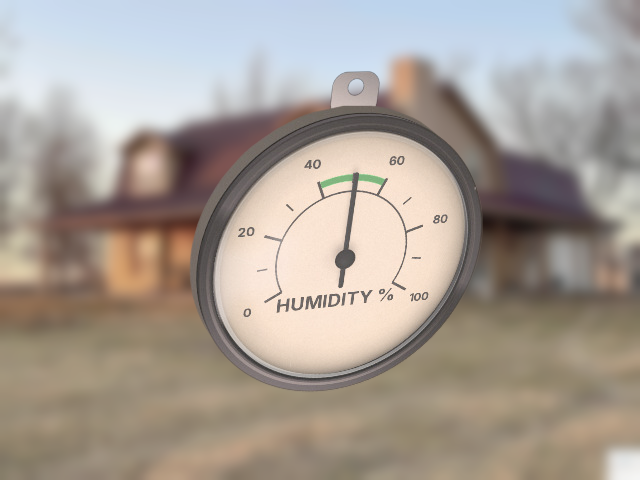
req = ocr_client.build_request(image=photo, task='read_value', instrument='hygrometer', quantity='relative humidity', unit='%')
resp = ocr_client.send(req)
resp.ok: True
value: 50 %
